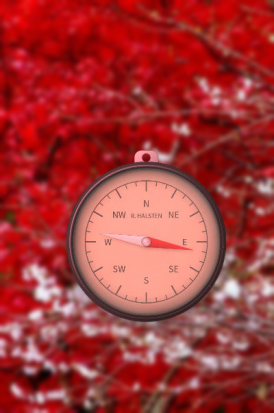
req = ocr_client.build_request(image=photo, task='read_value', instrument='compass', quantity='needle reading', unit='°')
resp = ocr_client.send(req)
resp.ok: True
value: 100 °
